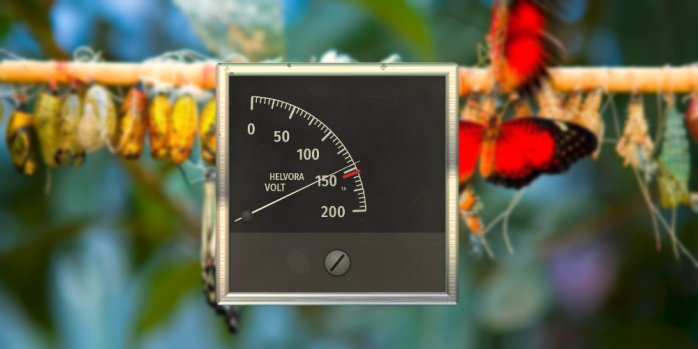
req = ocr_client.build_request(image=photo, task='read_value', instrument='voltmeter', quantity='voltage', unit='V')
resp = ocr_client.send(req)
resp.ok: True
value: 145 V
